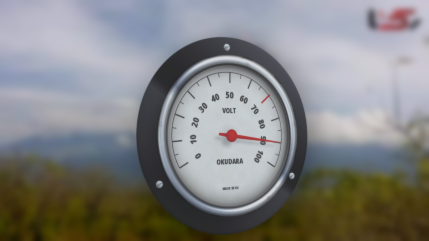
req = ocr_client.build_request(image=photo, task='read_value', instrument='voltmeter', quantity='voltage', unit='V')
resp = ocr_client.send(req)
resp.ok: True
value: 90 V
